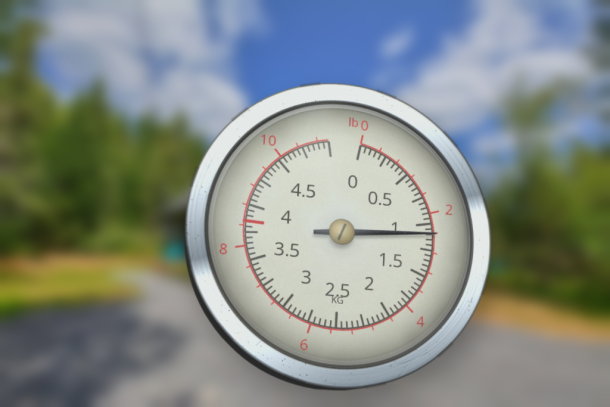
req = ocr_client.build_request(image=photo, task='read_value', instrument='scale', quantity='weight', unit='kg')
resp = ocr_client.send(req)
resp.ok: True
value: 1.1 kg
